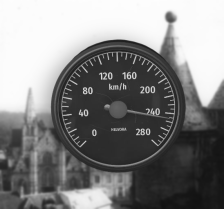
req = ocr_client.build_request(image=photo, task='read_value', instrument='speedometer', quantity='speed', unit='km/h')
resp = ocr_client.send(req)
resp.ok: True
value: 245 km/h
